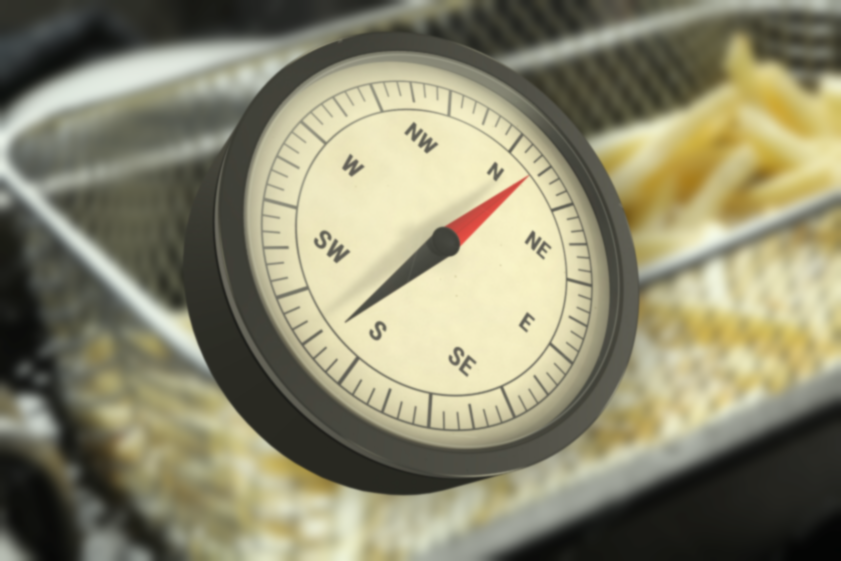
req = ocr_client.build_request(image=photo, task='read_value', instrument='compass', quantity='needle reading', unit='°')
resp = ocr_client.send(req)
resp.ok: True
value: 12.5 °
